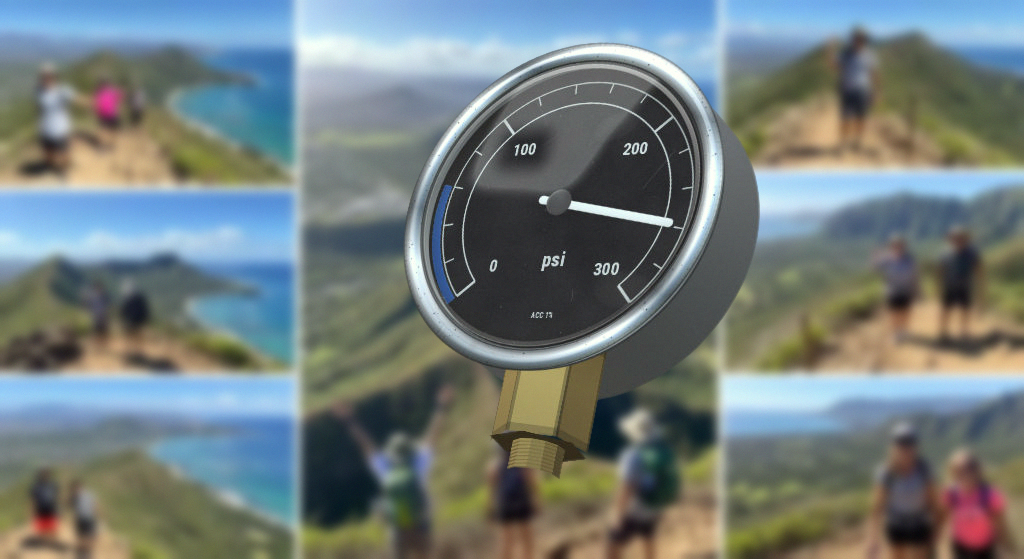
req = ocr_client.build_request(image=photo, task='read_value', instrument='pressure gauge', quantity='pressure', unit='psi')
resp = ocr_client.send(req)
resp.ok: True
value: 260 psi
